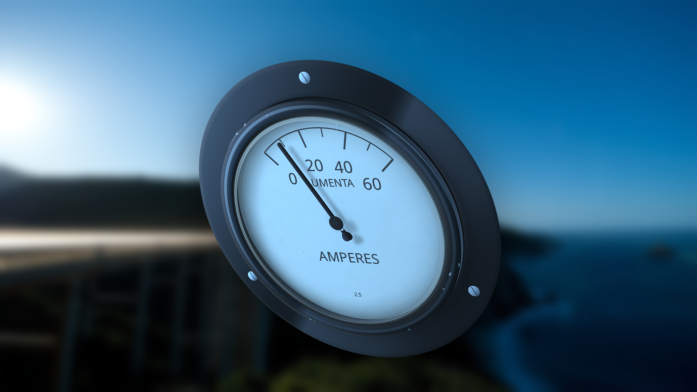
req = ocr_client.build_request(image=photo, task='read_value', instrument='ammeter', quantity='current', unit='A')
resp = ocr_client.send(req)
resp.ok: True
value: 10 A
